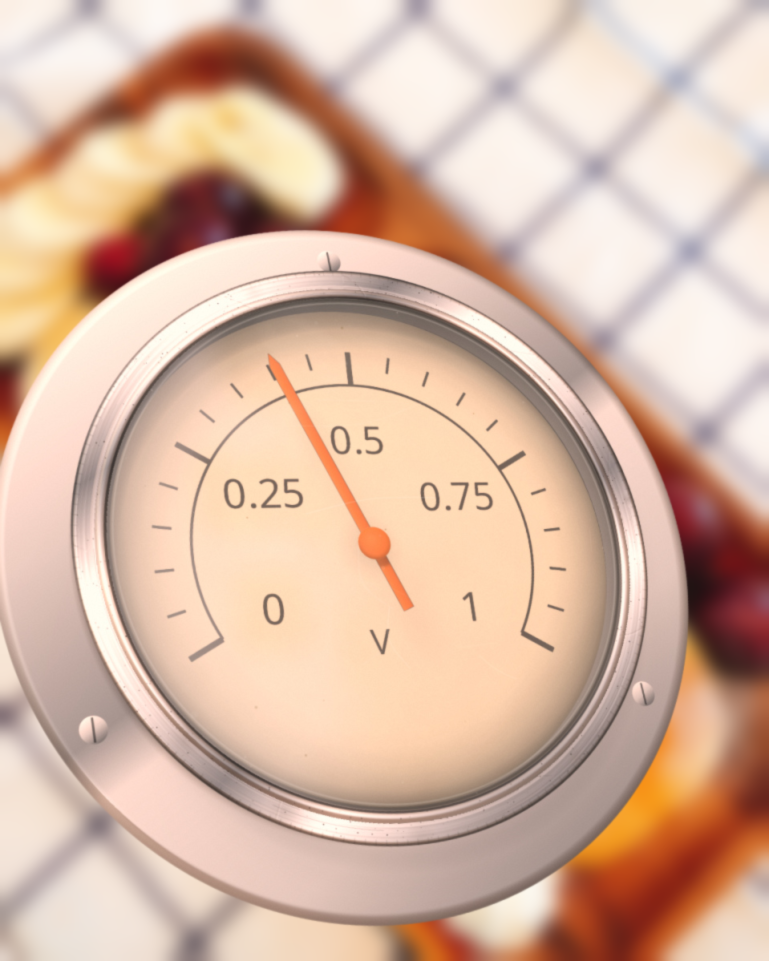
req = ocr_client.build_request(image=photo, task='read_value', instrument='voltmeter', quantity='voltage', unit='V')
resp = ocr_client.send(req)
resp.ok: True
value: 0.4 V
